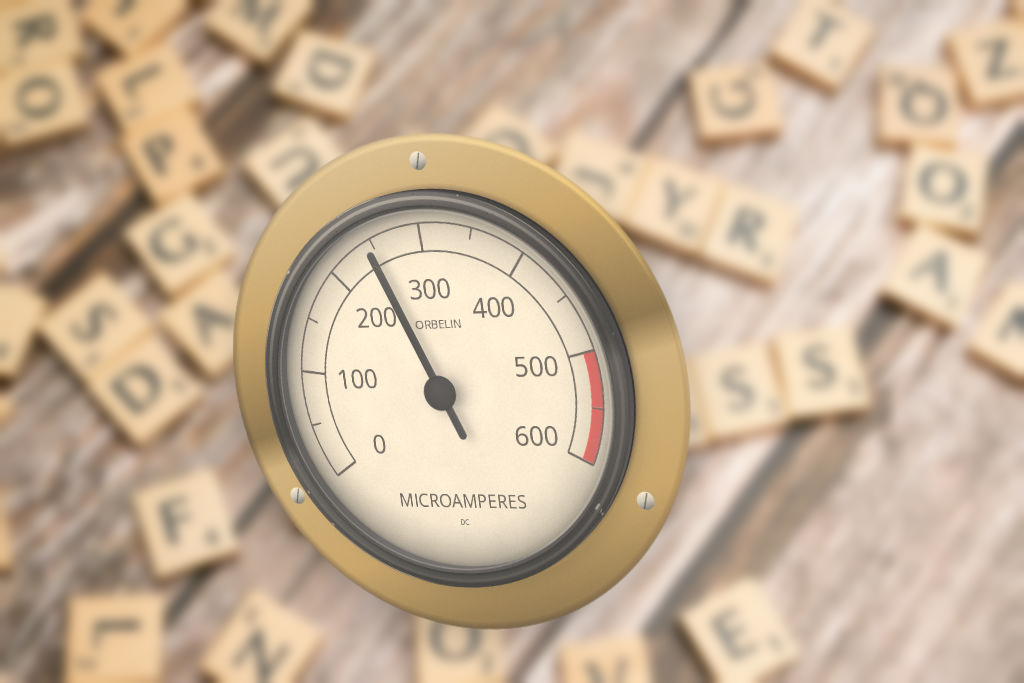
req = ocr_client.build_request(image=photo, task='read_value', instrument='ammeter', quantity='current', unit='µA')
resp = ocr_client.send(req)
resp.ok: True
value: 250 µA
